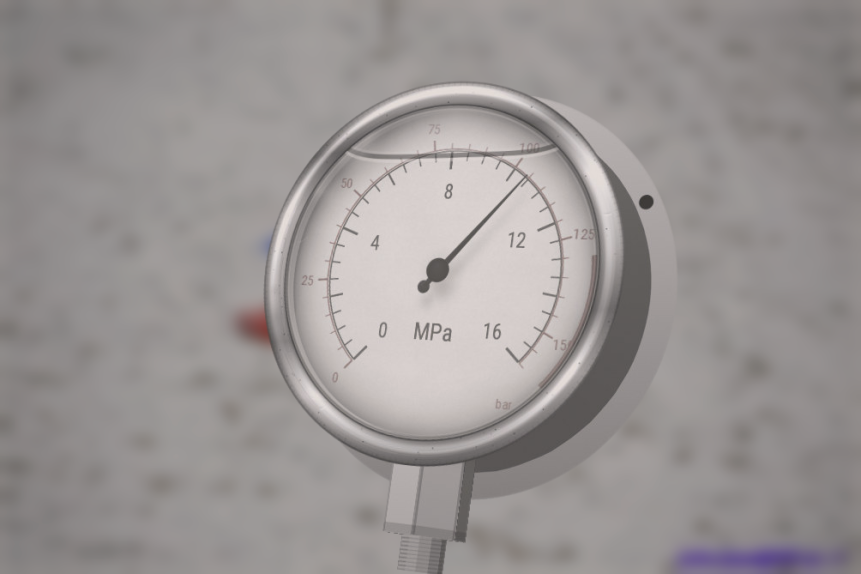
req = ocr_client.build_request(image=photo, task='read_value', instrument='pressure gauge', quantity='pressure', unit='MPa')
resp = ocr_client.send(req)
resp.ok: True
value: 10.5 MPa
